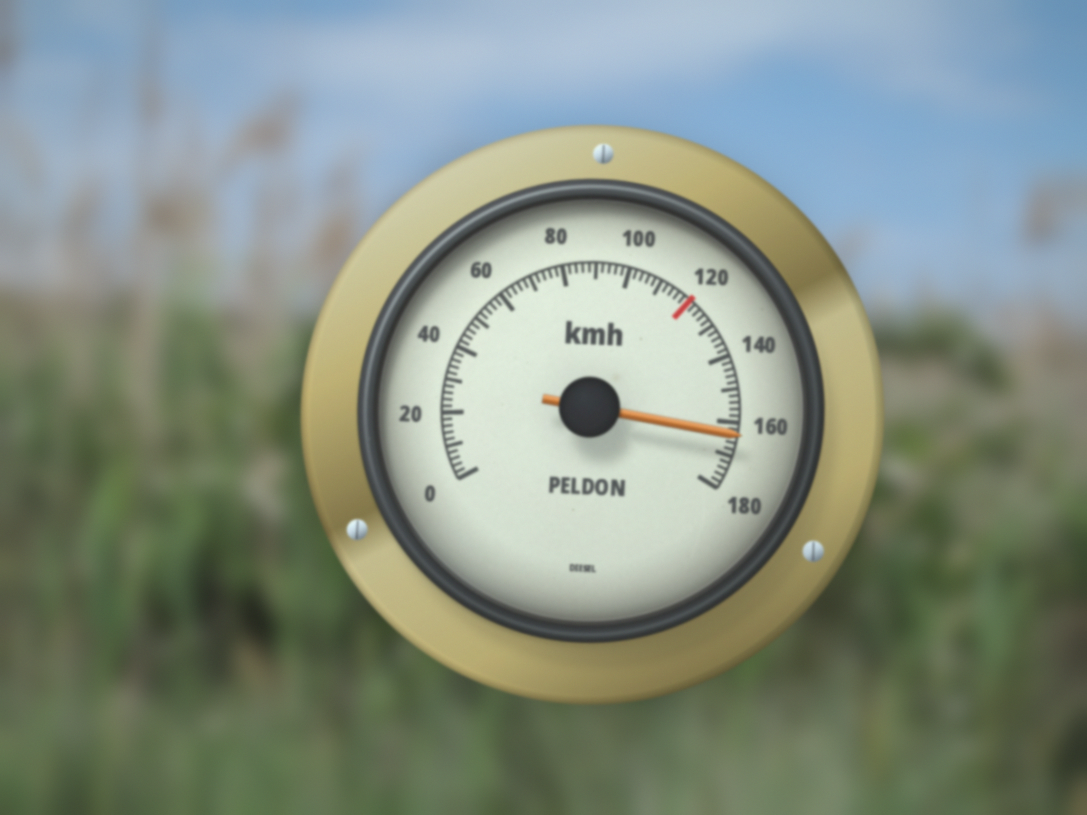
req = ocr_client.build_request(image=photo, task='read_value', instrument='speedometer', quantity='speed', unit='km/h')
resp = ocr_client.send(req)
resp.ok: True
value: 164 km/h
